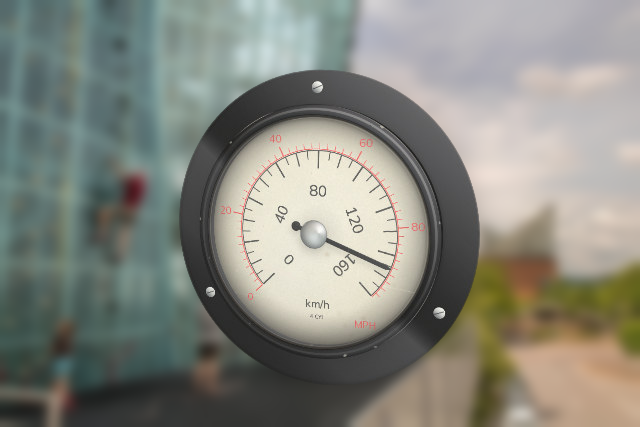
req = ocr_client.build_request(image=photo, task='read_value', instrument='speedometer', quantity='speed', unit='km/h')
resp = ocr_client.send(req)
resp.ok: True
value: 145 km/h
